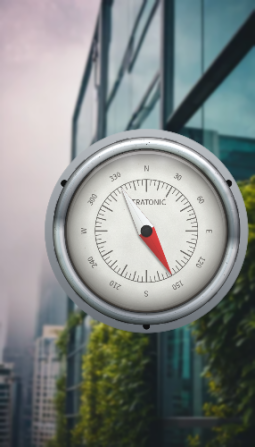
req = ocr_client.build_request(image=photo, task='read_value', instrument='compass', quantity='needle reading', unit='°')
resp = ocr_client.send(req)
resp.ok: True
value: 150 °
